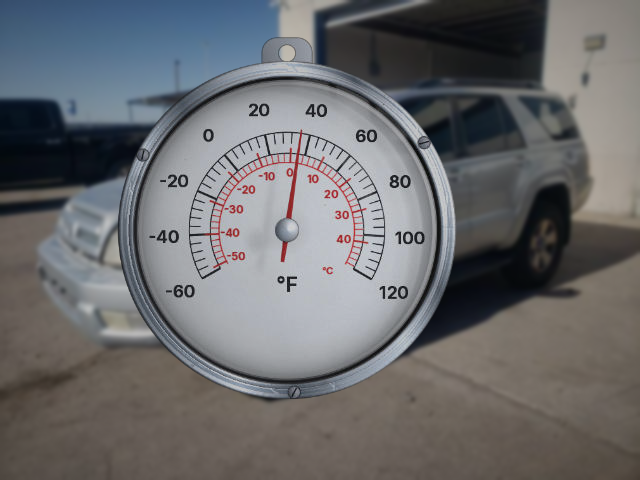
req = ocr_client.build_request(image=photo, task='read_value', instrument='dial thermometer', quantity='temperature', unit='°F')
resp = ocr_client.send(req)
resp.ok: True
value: 36 °F
